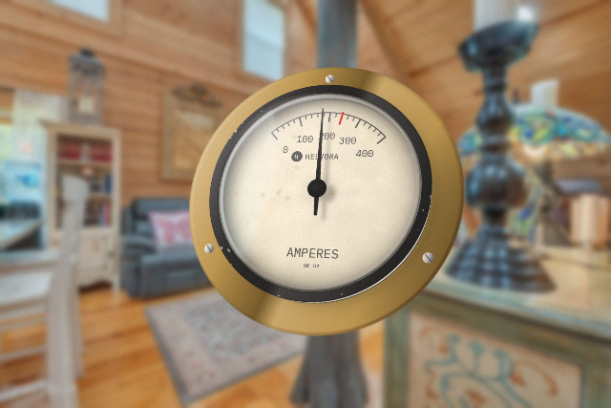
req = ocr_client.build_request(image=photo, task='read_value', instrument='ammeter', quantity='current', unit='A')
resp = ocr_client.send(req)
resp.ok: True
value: 180 A
